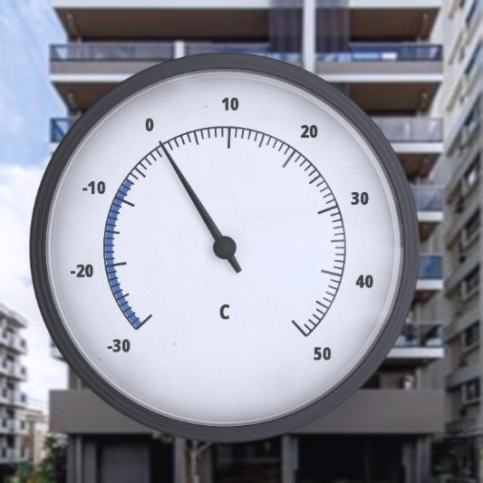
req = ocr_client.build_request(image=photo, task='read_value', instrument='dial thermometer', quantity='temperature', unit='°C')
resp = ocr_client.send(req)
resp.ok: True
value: 0 °C
